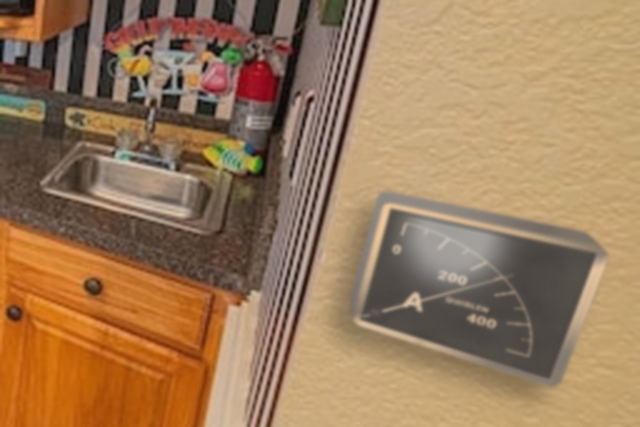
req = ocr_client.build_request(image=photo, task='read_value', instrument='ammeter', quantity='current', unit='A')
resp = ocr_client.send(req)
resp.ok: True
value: 250 A
